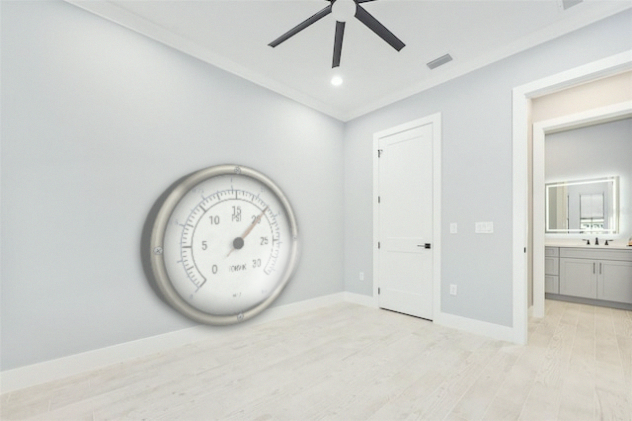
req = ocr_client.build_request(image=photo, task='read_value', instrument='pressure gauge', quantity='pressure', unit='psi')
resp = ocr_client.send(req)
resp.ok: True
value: 20 psi
